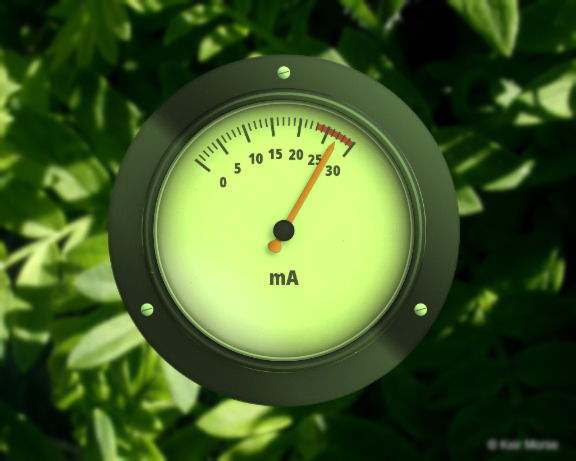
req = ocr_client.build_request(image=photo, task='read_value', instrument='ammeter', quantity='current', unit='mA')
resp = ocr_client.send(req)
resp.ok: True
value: 27 mA
